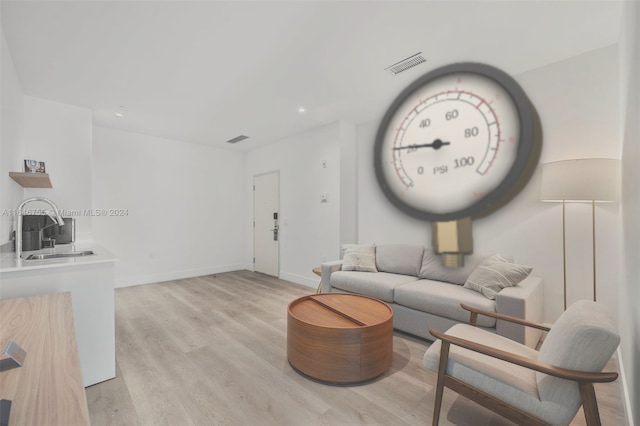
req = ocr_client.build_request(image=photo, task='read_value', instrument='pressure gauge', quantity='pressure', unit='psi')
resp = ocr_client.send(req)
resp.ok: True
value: 20 psi
